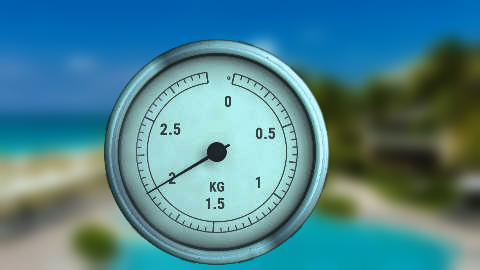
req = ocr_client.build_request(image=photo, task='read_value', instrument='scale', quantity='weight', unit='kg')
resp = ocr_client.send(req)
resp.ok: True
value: 2 kg
